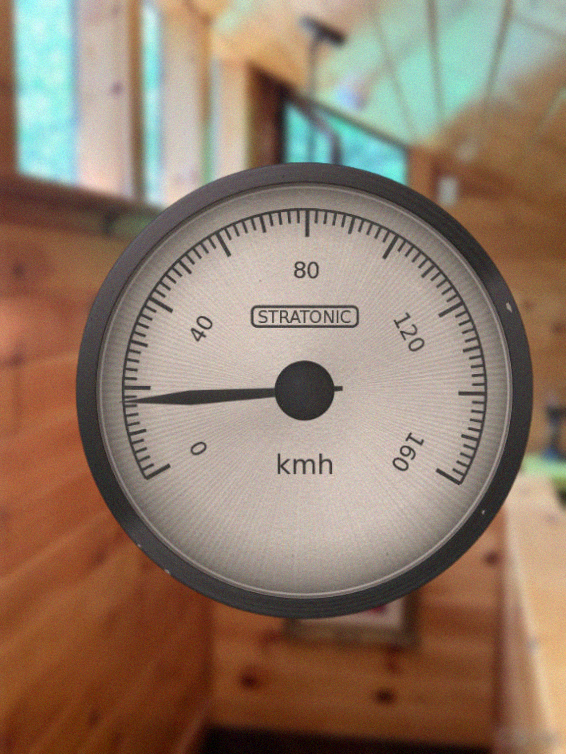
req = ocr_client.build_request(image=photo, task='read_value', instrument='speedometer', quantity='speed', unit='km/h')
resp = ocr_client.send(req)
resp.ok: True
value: 17 km/h
